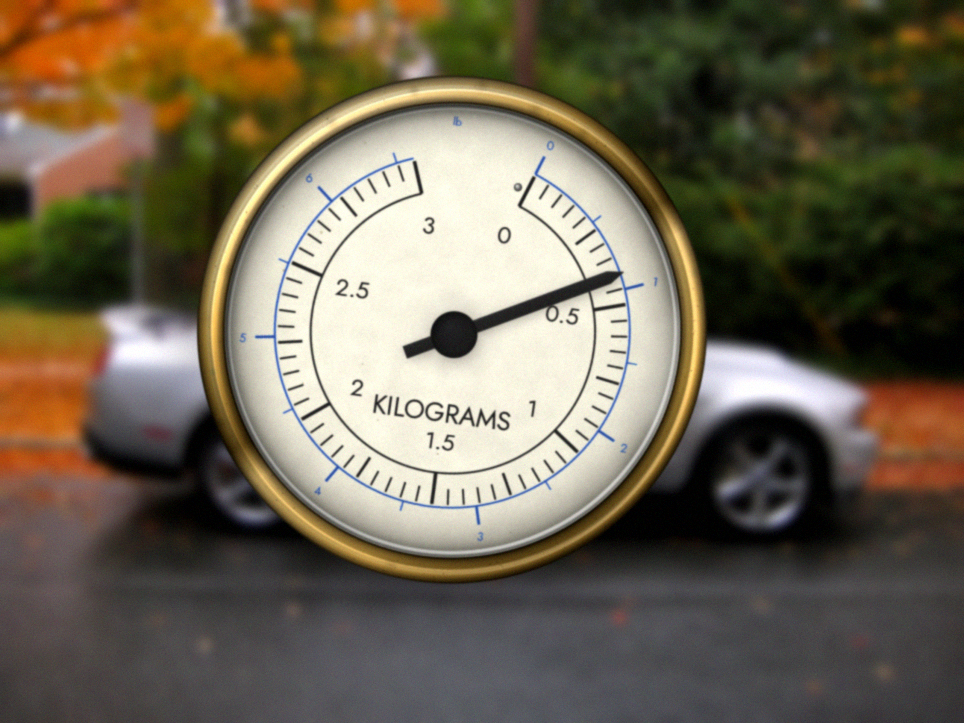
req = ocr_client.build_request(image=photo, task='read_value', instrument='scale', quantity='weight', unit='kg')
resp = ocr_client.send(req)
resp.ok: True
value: 0.4 kg
